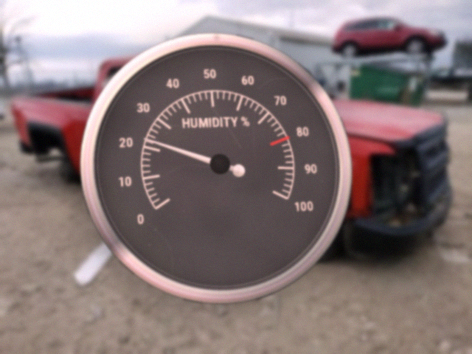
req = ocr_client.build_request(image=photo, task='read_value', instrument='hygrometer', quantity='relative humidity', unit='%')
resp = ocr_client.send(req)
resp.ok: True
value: 22 %
